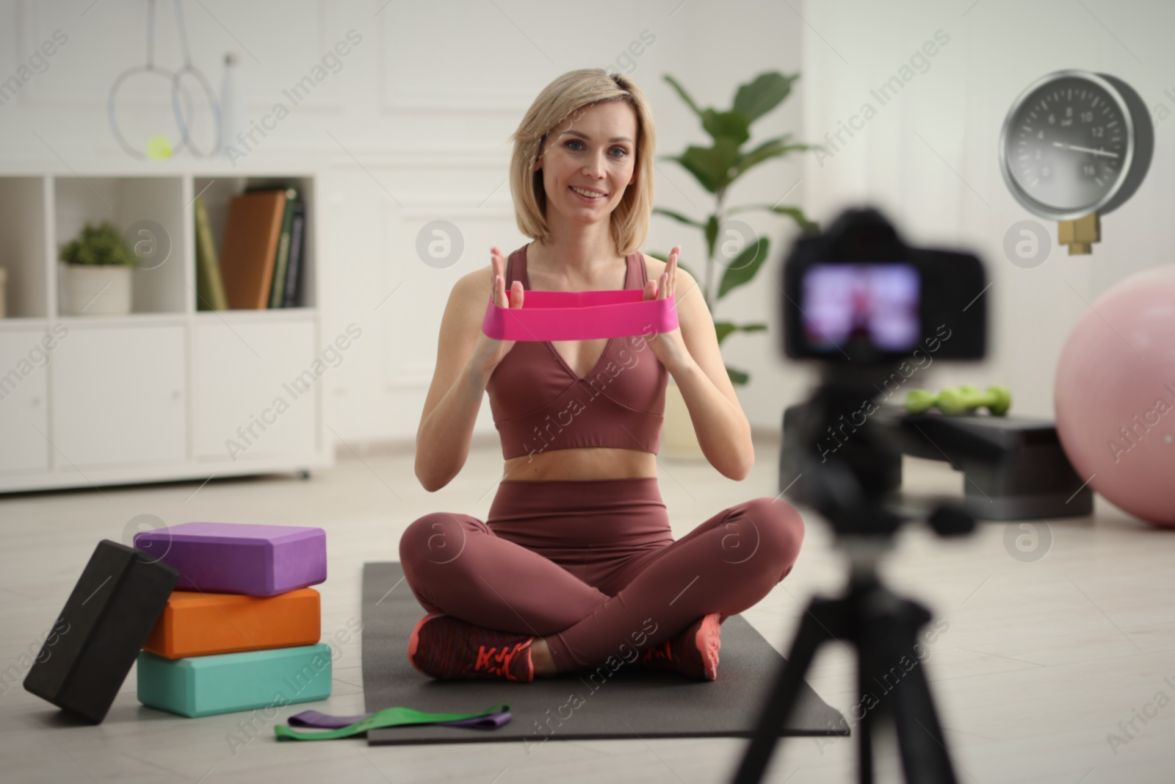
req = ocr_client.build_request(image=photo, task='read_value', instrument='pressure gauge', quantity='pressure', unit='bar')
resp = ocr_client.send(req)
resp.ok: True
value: 14 bar
